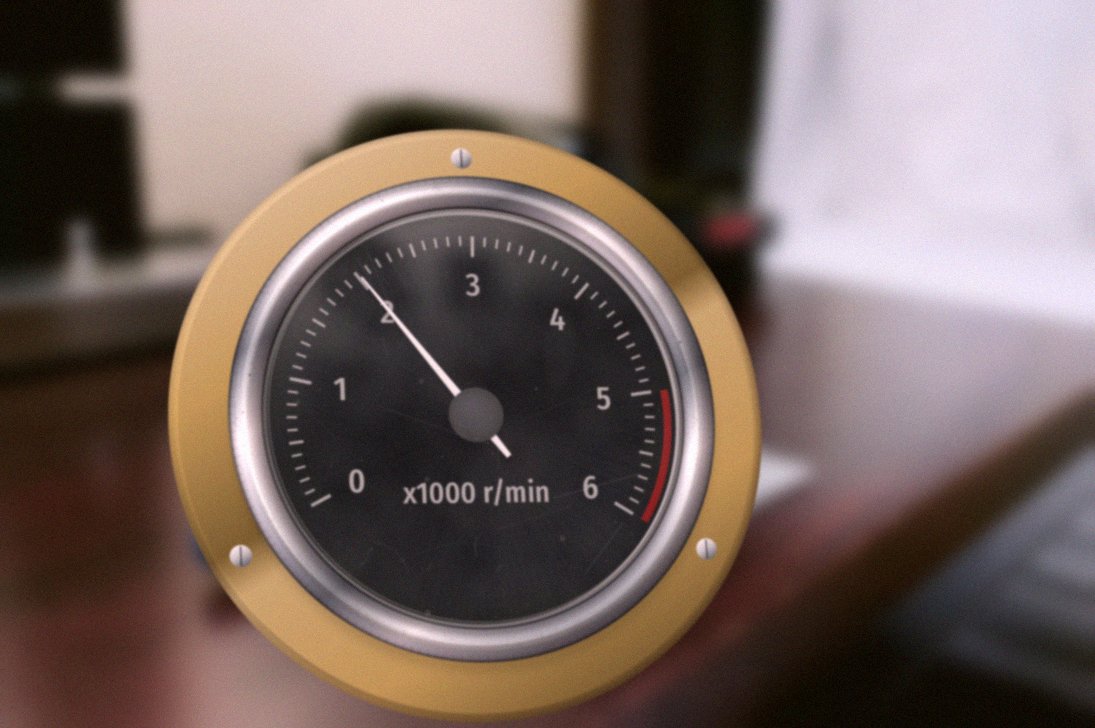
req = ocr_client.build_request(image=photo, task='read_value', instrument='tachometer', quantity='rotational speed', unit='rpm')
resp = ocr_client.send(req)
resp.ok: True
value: 2000 rpm
